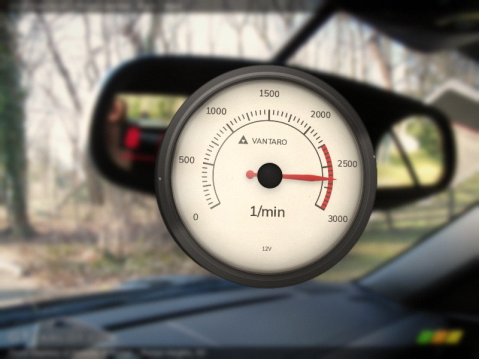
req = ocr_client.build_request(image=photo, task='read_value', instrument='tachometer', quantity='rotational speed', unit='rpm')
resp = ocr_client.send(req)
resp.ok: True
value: 2650 rpm
